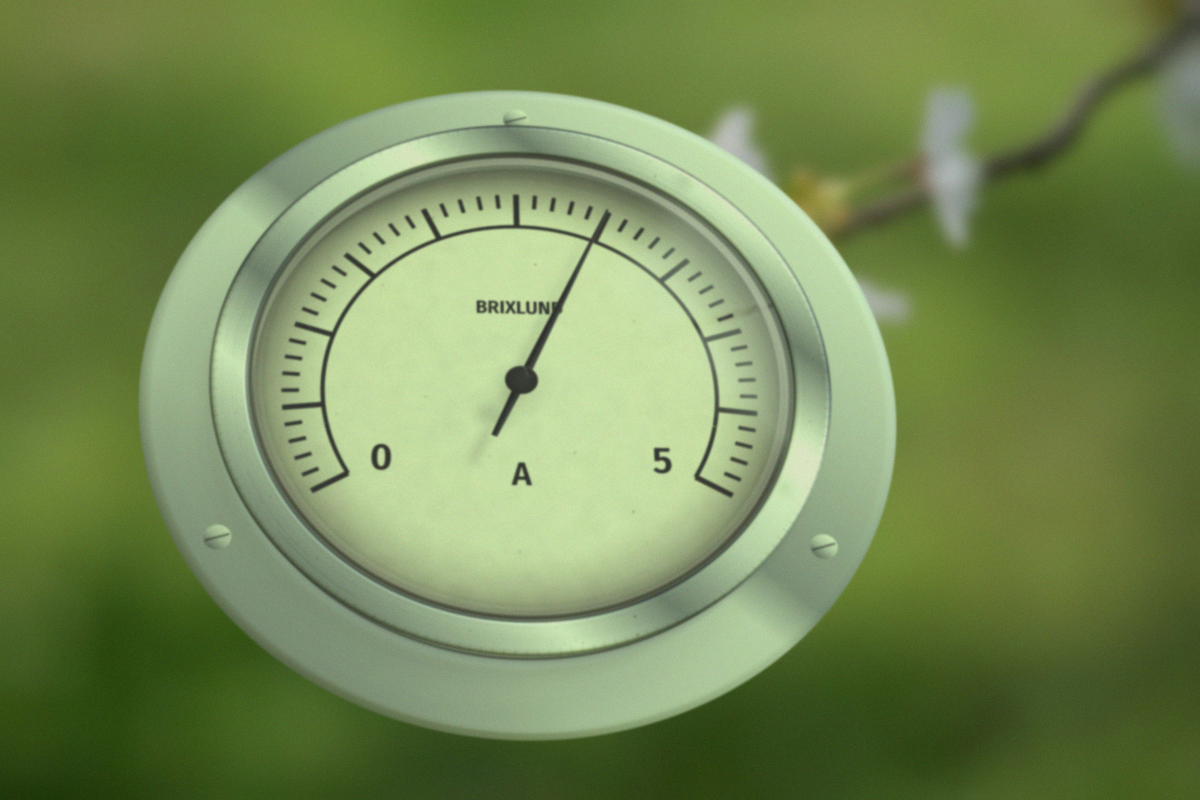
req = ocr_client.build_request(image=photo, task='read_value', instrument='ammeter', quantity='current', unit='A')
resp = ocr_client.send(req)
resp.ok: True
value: 3 A
